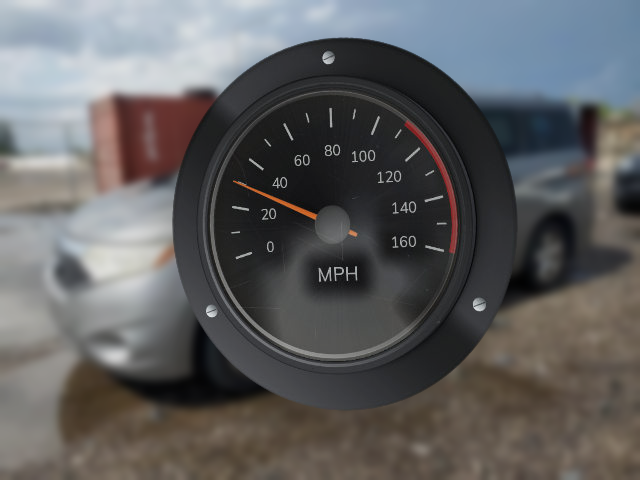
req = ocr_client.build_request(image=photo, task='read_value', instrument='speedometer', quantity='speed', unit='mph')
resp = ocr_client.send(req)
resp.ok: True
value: 30 mph
